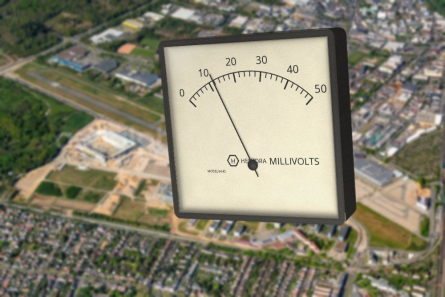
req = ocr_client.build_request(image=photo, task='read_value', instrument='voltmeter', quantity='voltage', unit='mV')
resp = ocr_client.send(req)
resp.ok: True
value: 12 mV
